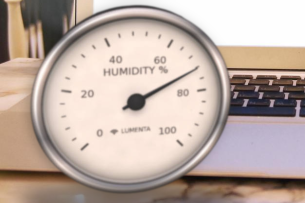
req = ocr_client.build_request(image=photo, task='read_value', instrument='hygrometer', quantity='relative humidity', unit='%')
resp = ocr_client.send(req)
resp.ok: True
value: 72 %
